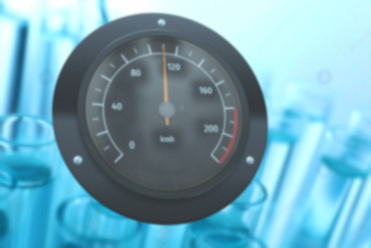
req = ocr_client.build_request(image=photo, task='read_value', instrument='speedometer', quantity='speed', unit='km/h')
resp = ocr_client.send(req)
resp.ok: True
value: 110 km/h
